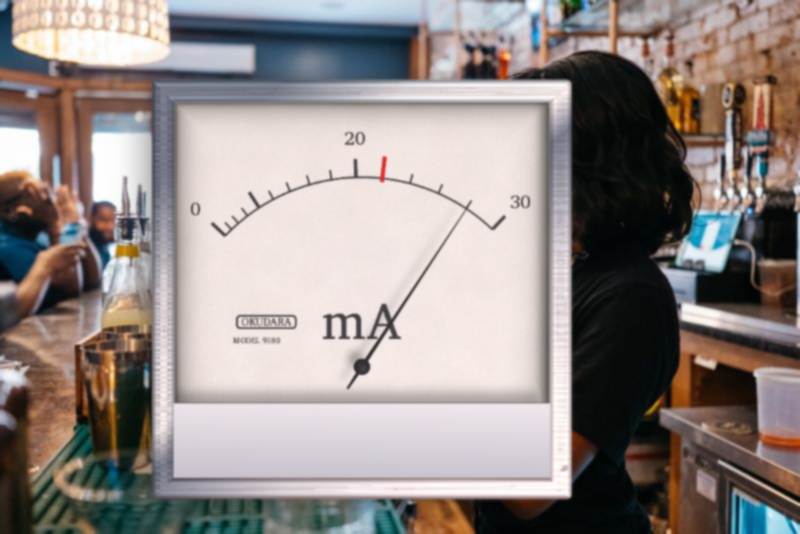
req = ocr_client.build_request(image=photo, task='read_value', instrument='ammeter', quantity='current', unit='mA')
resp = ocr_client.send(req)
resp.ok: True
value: 28 mA
